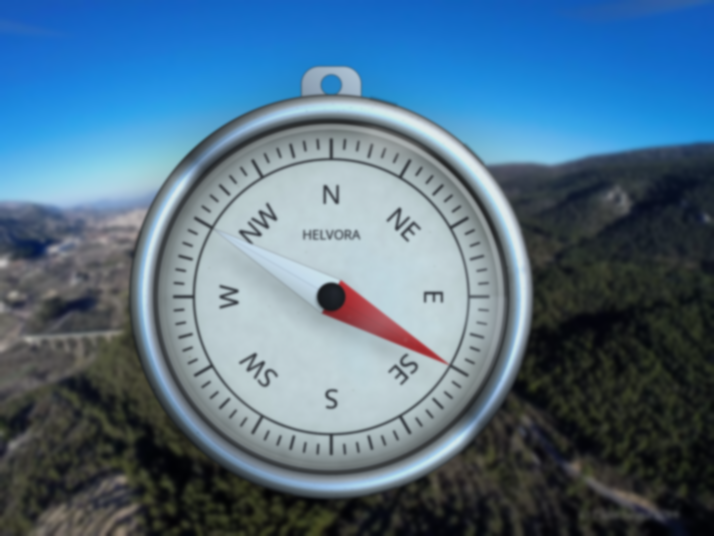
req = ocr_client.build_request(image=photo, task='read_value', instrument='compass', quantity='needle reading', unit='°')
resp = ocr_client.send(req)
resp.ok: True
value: 120 °
